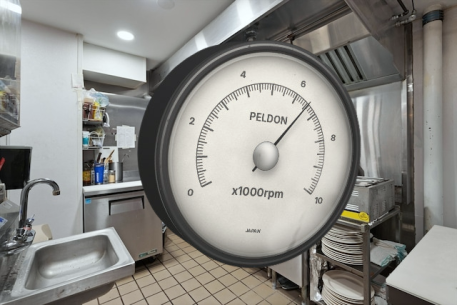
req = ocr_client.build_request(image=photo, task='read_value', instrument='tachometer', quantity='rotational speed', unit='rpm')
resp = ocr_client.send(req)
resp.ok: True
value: 6500 rpm
